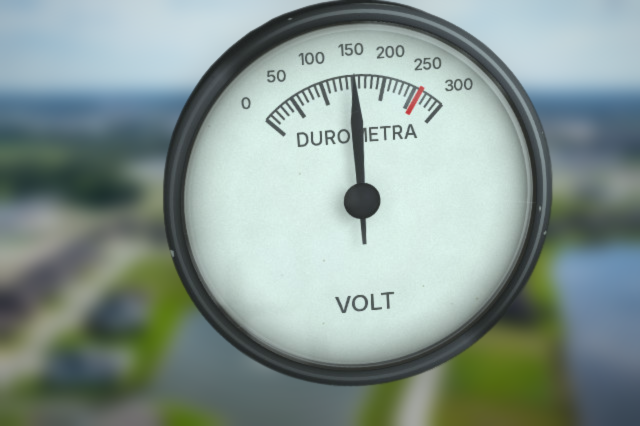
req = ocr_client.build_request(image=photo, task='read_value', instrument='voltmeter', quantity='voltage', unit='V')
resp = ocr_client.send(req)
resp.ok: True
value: 150 V
